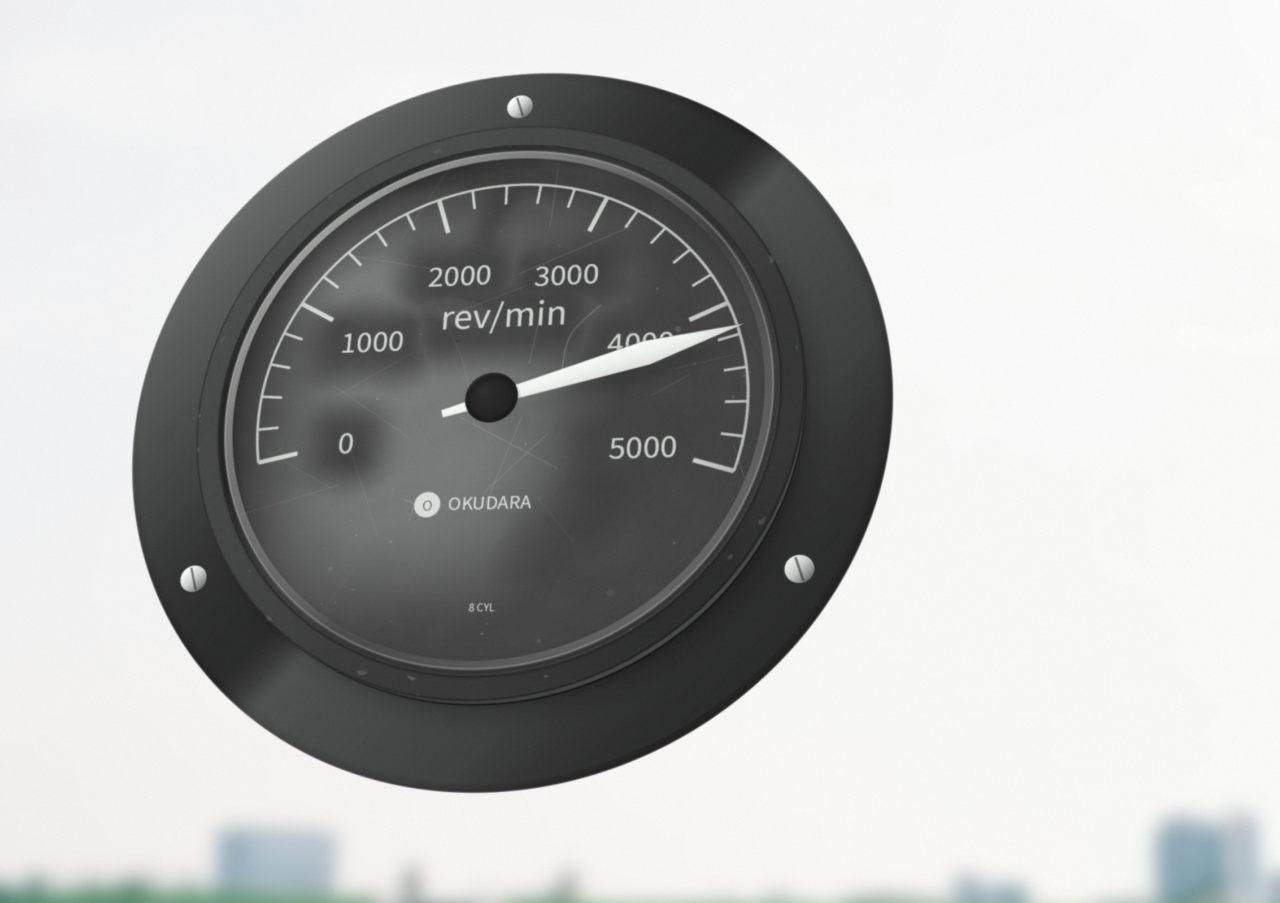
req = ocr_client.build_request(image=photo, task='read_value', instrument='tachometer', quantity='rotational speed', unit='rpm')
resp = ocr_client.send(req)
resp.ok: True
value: 4200 rpm
